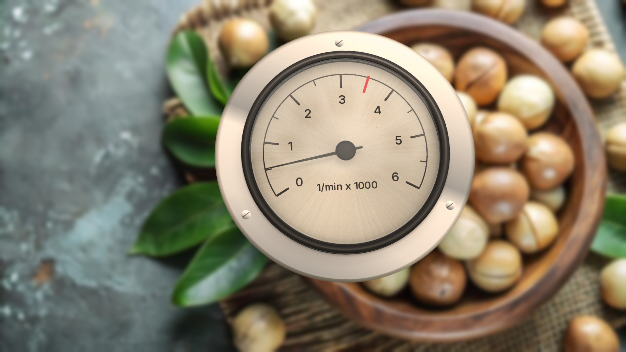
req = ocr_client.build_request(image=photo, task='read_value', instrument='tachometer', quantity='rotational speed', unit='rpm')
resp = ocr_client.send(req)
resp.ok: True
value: 500 rpm
